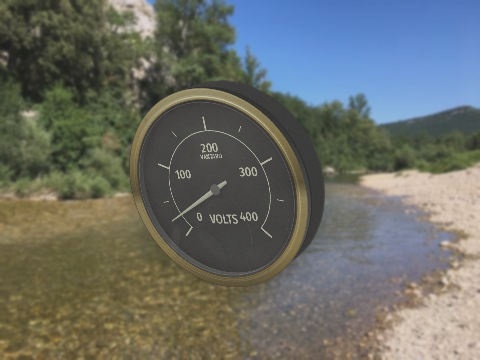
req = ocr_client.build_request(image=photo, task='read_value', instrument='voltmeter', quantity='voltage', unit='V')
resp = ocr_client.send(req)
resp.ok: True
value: 25 V
